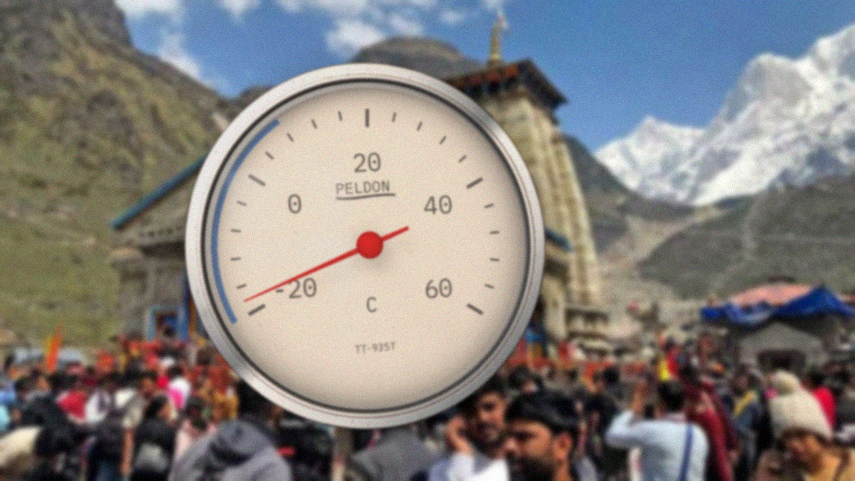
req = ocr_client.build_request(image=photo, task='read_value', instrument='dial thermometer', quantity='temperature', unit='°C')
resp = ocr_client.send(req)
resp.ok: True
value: -18 °C
